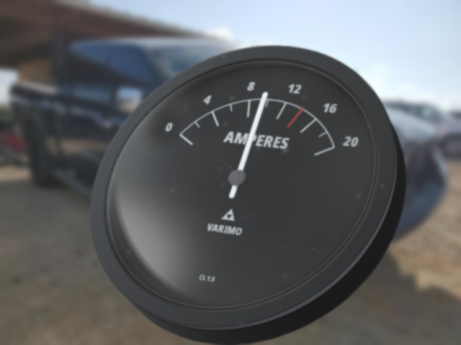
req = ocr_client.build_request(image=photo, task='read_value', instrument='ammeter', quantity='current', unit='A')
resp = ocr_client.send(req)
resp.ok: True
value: 10 A
